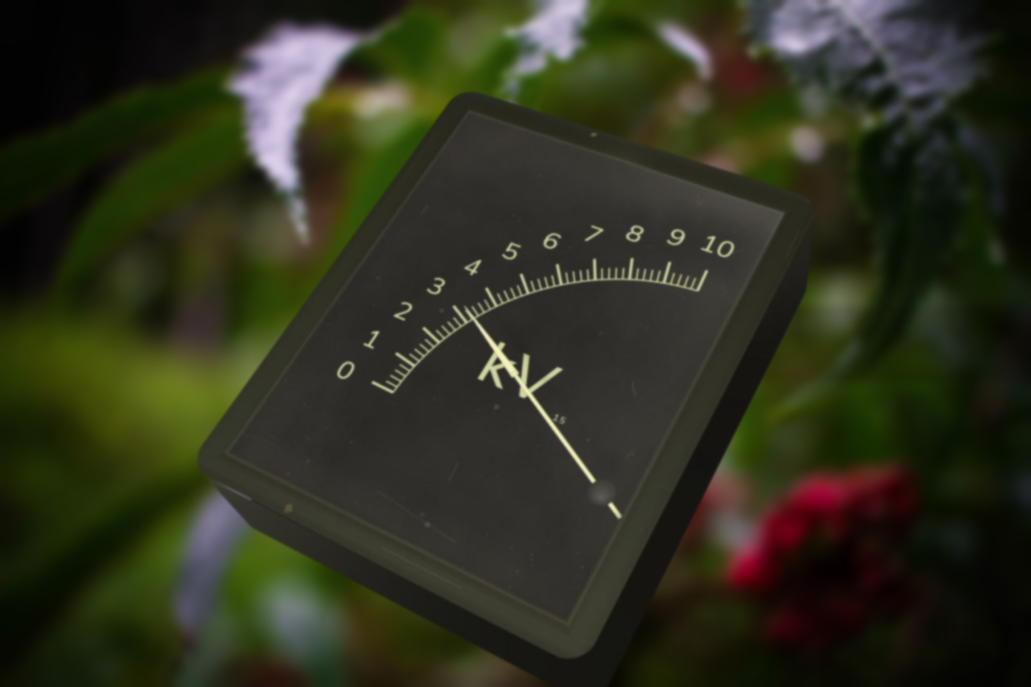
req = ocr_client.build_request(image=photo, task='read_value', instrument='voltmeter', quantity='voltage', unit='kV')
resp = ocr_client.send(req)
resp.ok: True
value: 3.2 kV
